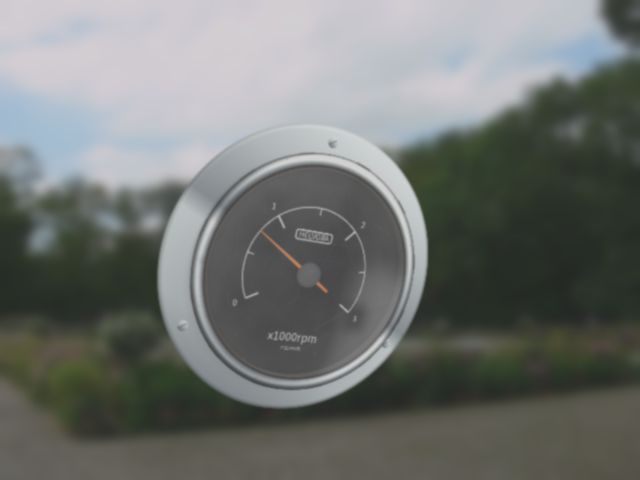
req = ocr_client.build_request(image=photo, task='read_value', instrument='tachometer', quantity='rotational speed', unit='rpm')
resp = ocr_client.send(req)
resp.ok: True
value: 750 rpm
